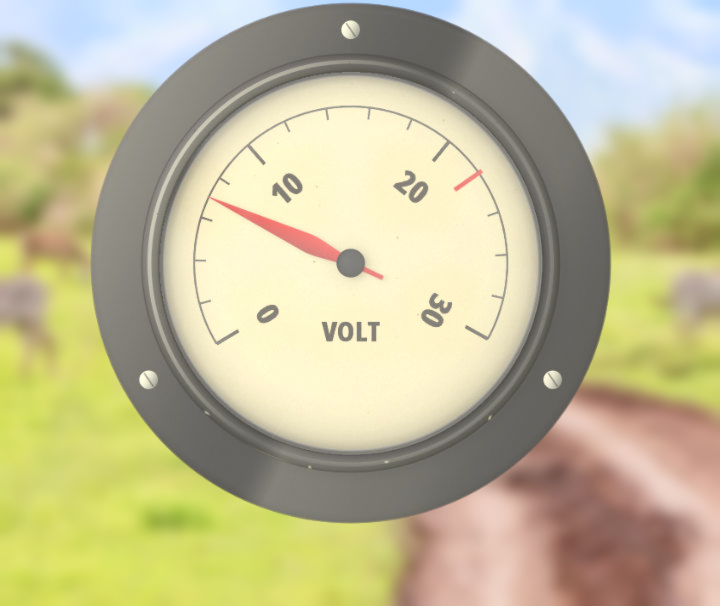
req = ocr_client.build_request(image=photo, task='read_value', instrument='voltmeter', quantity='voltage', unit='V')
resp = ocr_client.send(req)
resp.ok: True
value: 7 V
